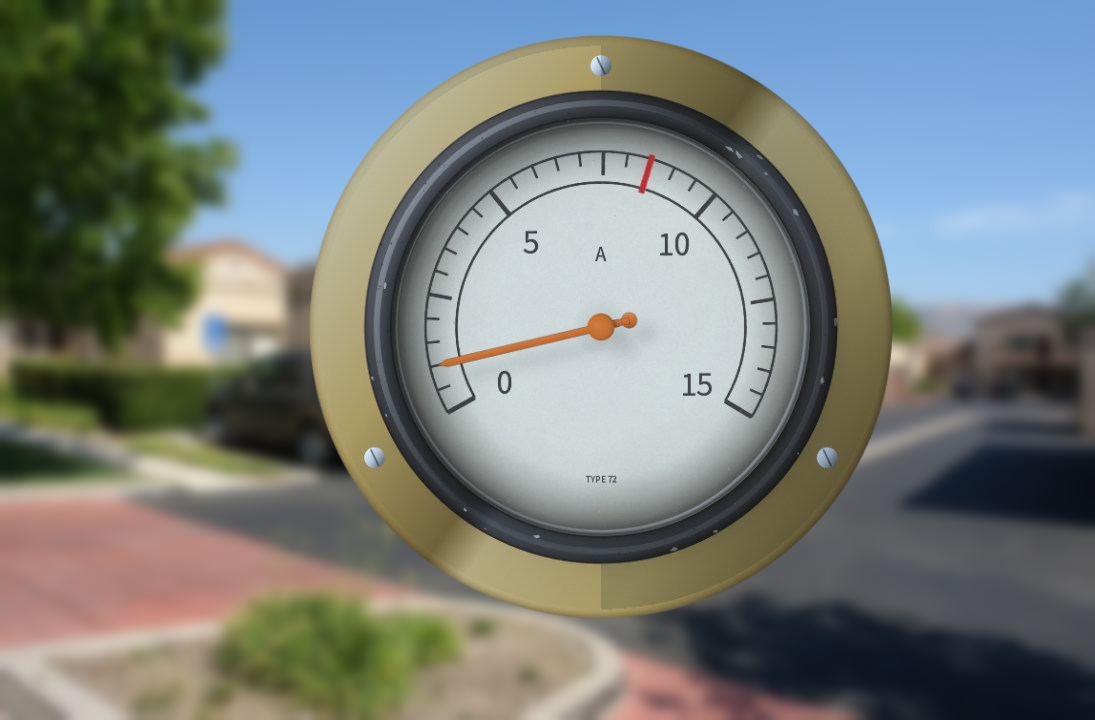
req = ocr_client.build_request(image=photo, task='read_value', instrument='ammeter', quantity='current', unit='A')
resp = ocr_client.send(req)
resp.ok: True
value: 1 A
